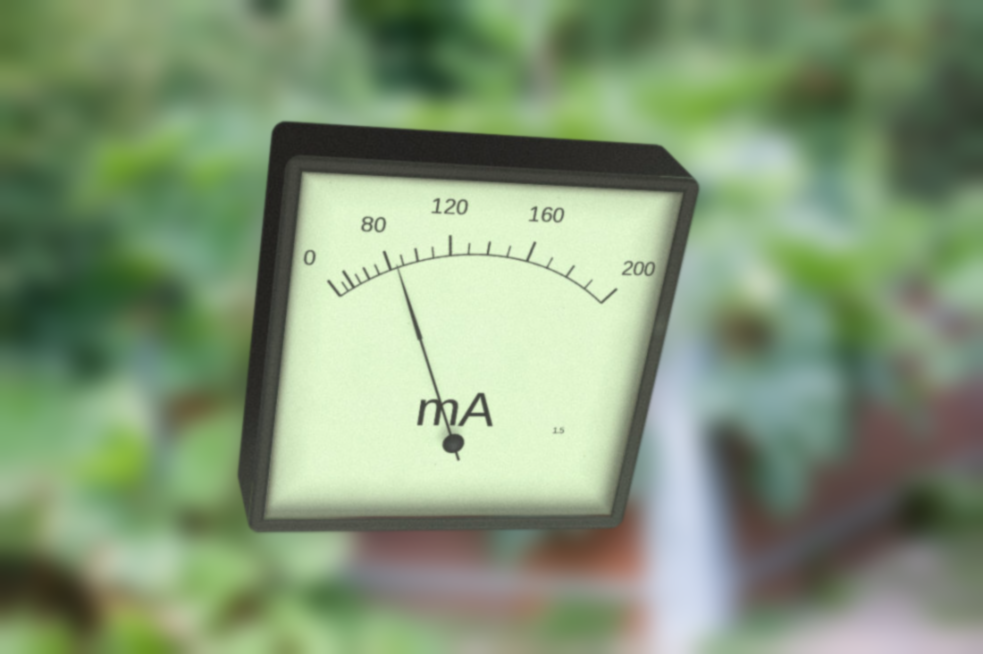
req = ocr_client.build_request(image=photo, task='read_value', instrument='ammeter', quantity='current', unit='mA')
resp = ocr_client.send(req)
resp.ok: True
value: 85 mA
